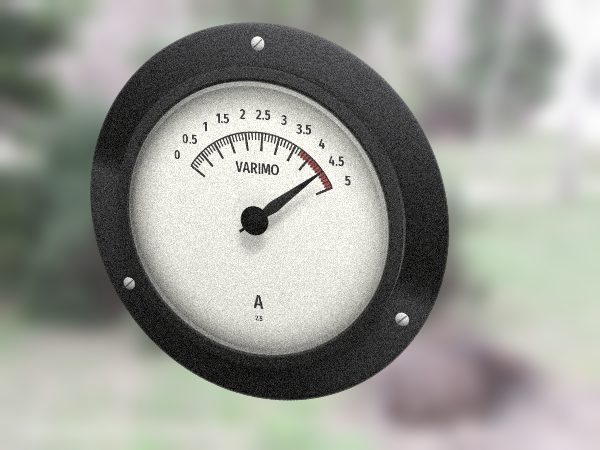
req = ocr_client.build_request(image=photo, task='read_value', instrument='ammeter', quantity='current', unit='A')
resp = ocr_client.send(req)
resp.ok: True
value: 4.5 A
